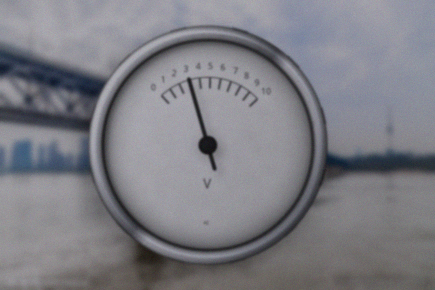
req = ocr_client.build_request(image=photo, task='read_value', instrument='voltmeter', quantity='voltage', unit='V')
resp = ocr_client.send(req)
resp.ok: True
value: 3 V
